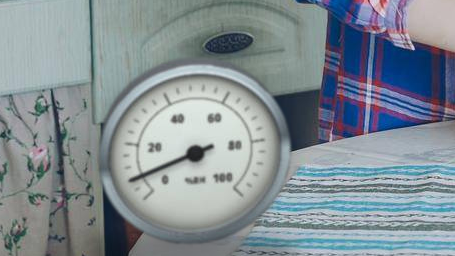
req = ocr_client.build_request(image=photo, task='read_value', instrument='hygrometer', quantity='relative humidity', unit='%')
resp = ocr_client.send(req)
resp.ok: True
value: 8 %
